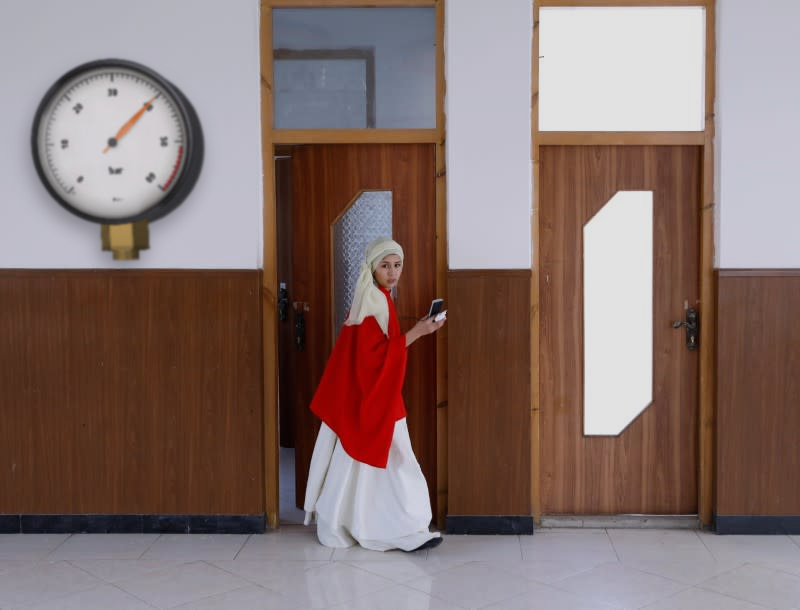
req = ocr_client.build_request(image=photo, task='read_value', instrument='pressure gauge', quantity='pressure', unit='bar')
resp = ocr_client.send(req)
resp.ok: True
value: 40 bar
